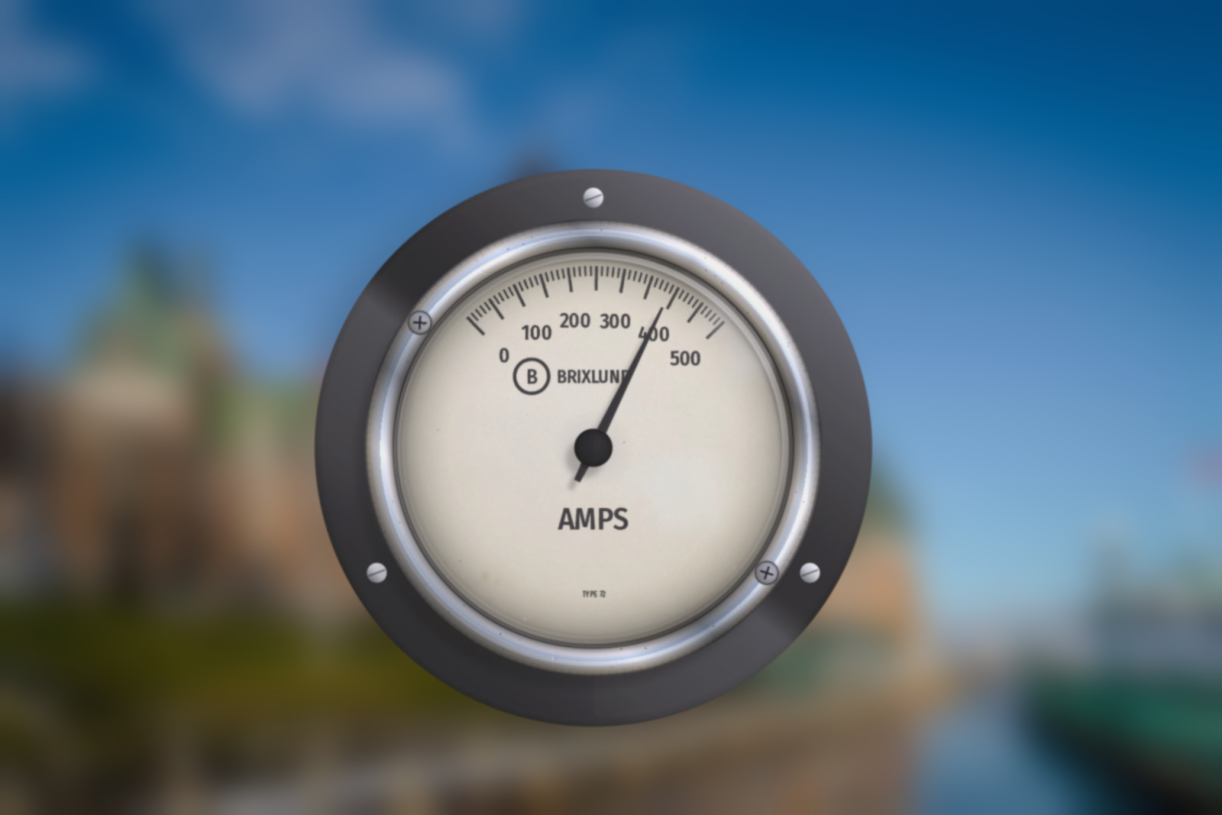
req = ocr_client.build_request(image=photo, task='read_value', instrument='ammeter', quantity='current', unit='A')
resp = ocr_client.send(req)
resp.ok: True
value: 390 A
